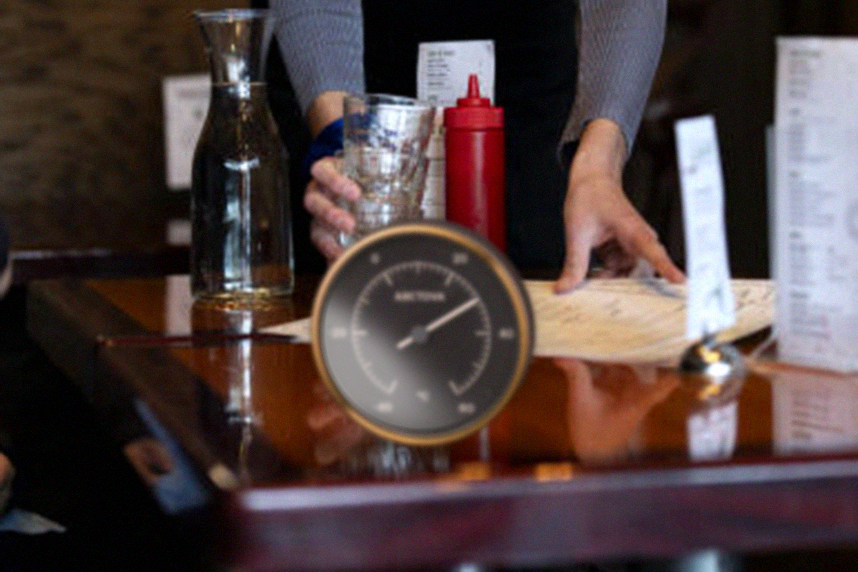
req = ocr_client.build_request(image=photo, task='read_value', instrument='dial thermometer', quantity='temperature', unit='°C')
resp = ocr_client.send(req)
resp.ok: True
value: 30 °C
